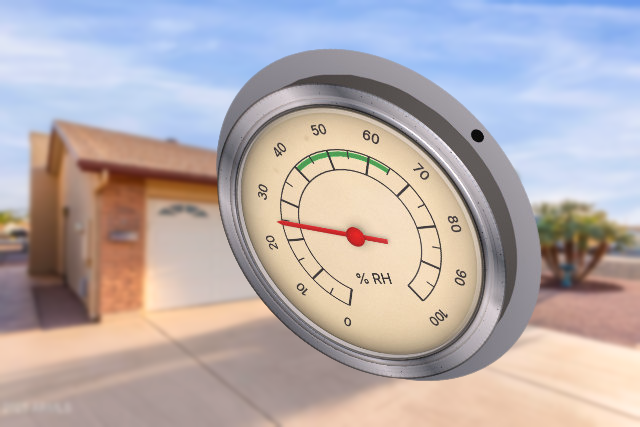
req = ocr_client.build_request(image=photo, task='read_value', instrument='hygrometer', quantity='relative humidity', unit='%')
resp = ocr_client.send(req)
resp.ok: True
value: 25 %
